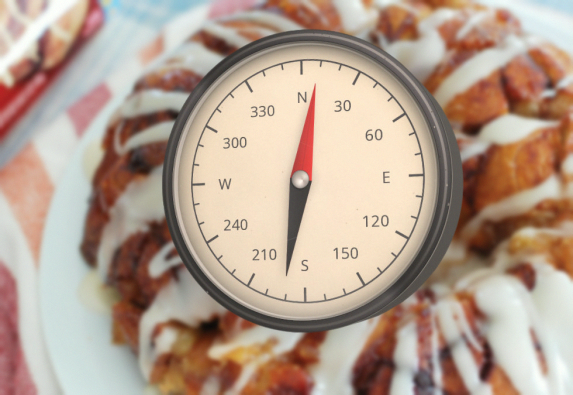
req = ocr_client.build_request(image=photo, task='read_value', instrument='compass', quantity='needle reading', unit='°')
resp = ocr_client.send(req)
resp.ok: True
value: 10 °
